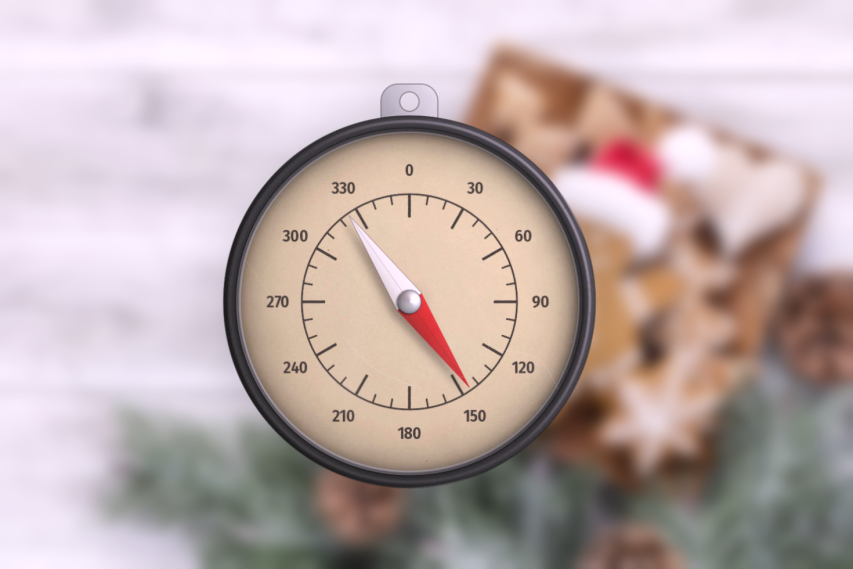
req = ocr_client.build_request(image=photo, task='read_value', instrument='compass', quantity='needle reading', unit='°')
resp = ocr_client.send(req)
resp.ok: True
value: 145 °
